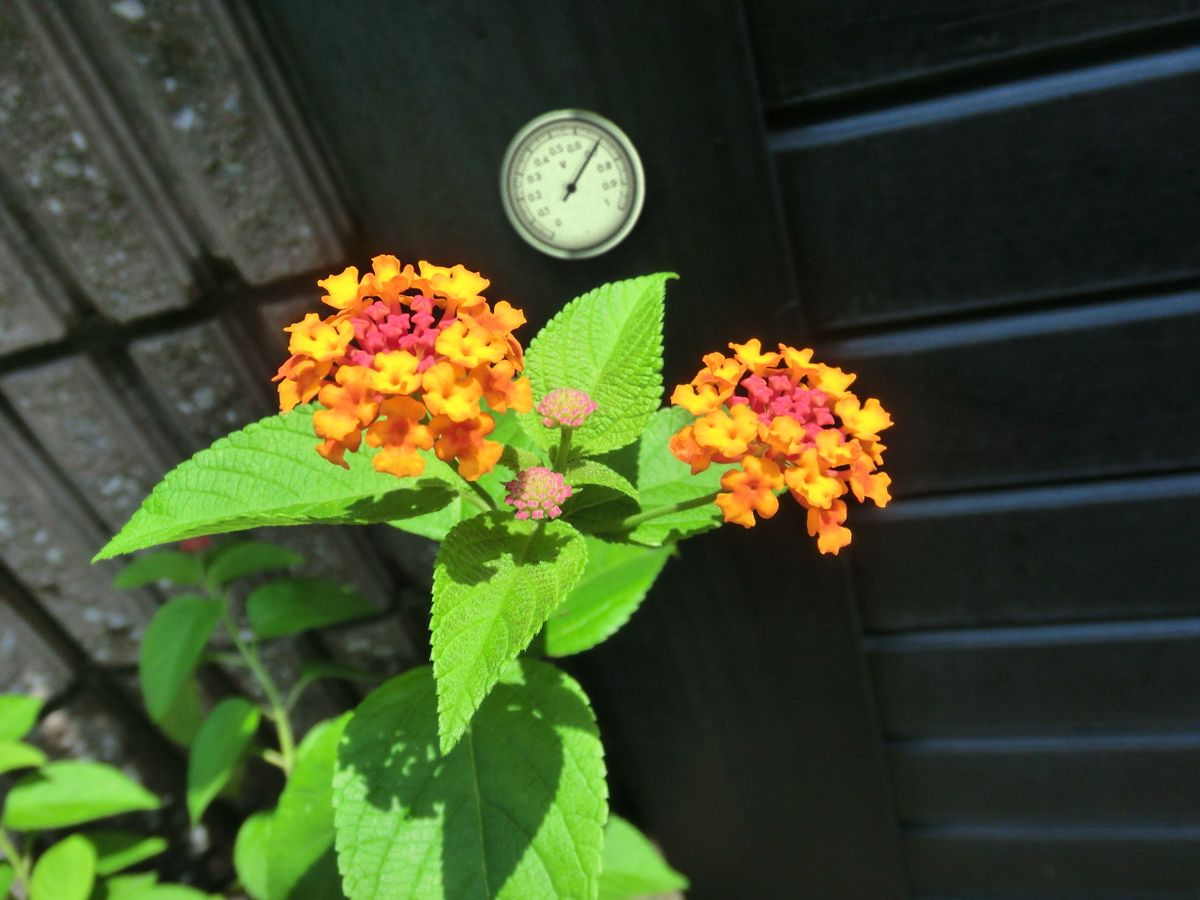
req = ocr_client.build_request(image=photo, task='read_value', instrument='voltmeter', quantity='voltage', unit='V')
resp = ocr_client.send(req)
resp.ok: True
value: 0.7 V
